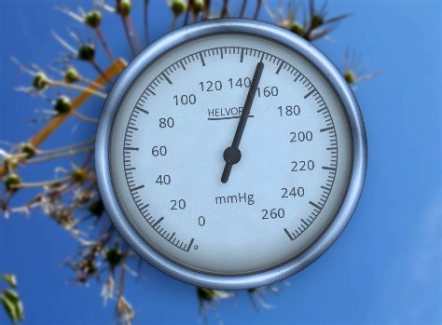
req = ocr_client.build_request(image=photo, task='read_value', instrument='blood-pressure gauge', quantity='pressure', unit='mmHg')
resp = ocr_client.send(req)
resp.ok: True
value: 150 mmHg
